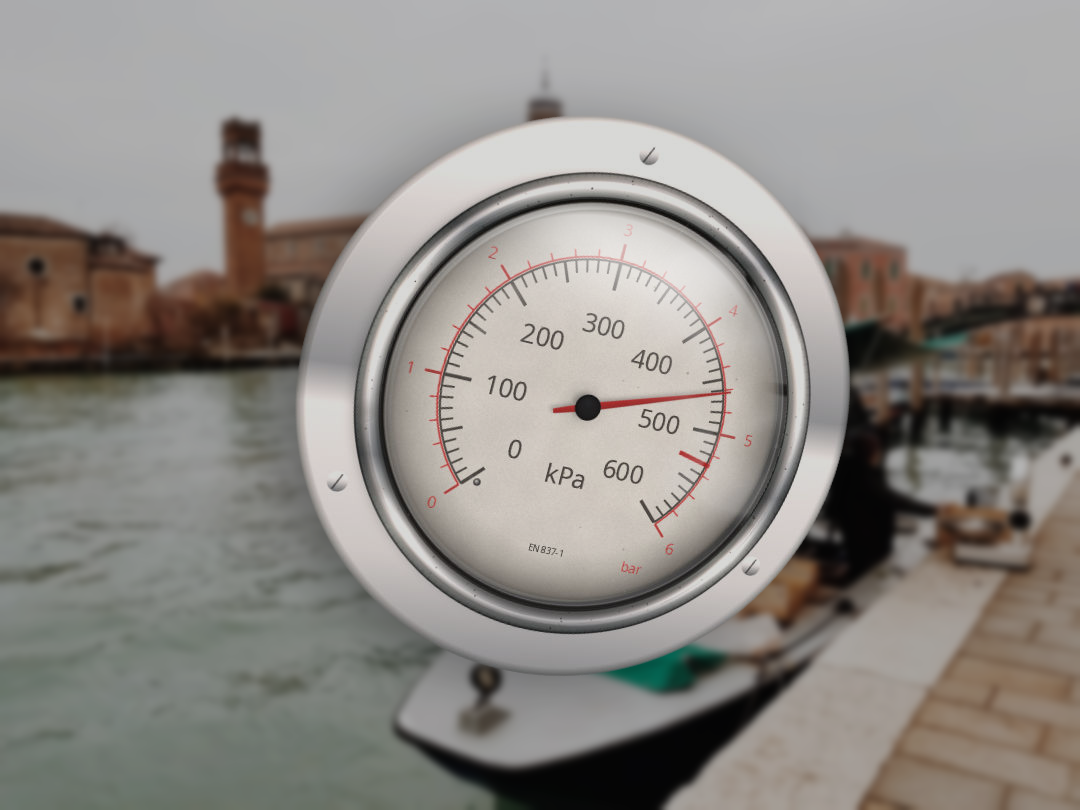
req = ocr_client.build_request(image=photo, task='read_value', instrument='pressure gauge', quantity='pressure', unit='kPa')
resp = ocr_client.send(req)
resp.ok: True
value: 460 kPa
